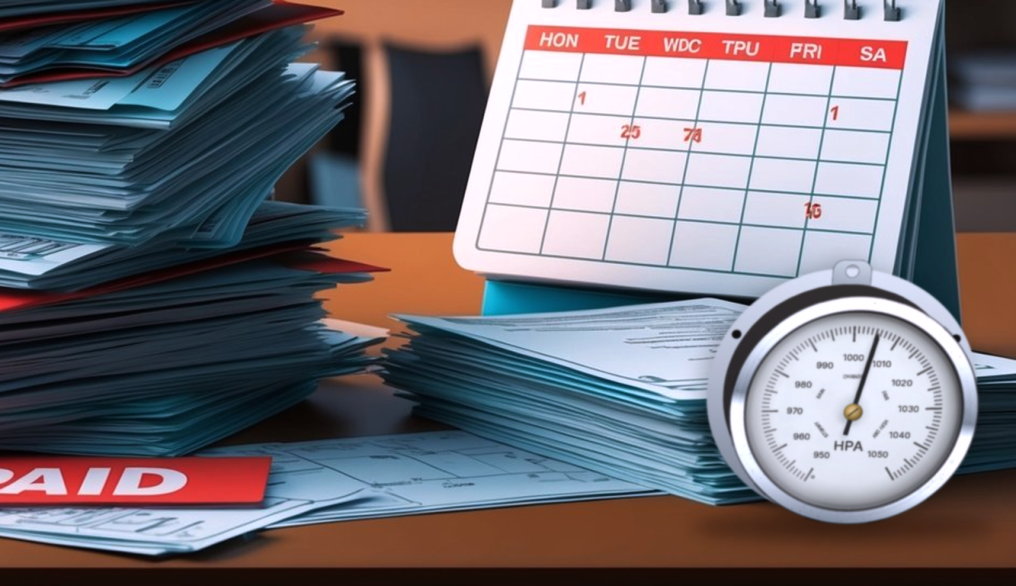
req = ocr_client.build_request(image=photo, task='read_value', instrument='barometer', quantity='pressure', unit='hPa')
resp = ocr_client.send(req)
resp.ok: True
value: 1005 hPa
